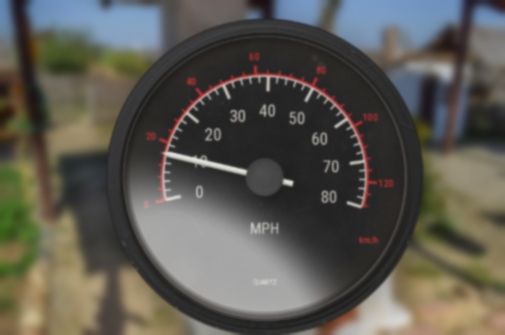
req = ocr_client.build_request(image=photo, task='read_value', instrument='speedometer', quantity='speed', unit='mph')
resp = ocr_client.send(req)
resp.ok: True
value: 10 mph
